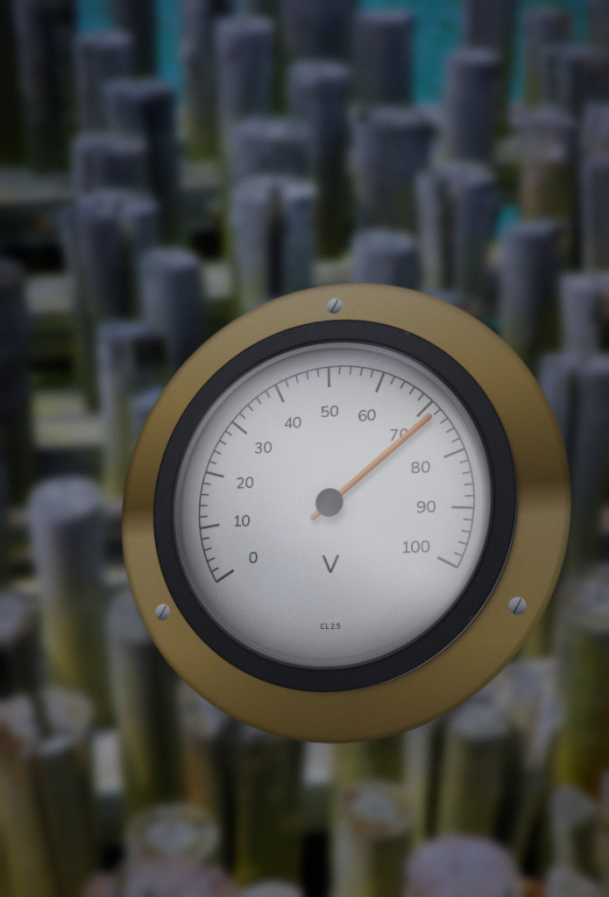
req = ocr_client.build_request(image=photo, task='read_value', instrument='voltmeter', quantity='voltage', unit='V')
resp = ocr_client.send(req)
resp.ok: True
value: 72 V
